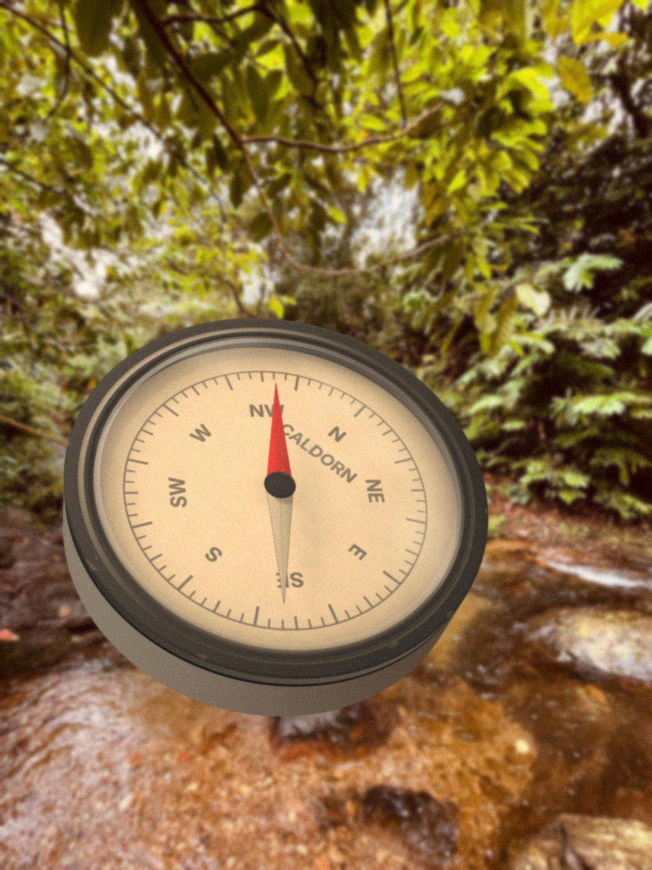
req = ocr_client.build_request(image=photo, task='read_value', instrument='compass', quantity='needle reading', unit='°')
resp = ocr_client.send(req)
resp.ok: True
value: 320 °
